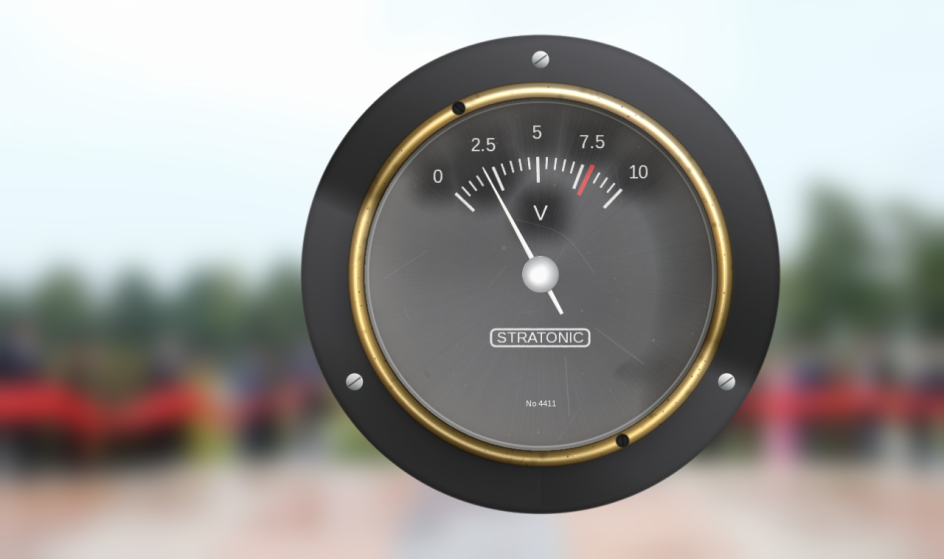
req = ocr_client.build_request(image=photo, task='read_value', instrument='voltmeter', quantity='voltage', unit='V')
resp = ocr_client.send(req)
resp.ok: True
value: 2 V
